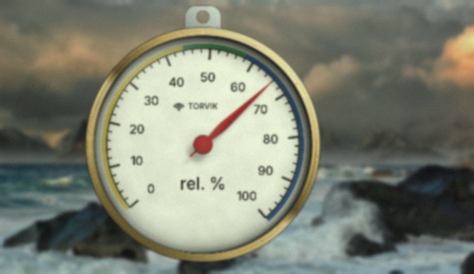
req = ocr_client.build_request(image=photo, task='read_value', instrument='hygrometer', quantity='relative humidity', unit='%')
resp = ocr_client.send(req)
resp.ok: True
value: 66 %
